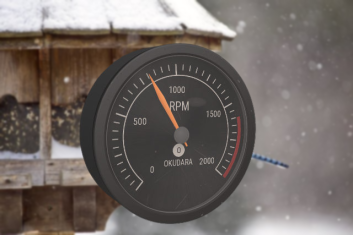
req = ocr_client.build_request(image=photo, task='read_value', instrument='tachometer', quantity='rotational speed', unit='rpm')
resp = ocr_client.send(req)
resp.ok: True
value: 800 rpm
